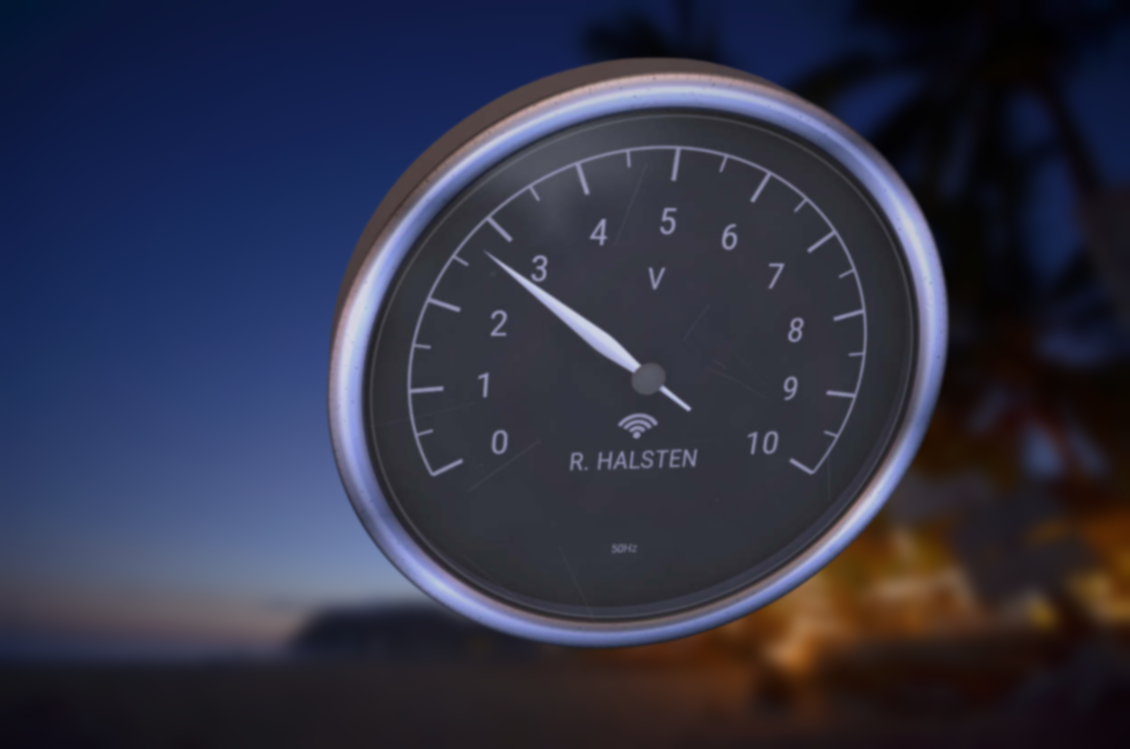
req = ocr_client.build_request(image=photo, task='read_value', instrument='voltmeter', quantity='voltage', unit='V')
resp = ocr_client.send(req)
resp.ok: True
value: 2.75 V
